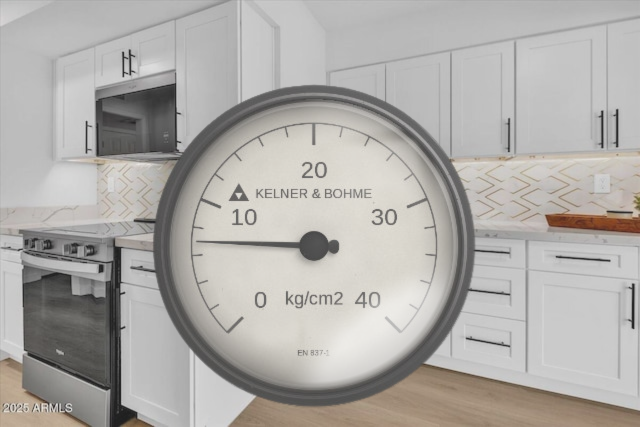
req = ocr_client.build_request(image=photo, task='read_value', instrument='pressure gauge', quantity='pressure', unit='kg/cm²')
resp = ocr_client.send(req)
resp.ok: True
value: 7 kg/cm²
